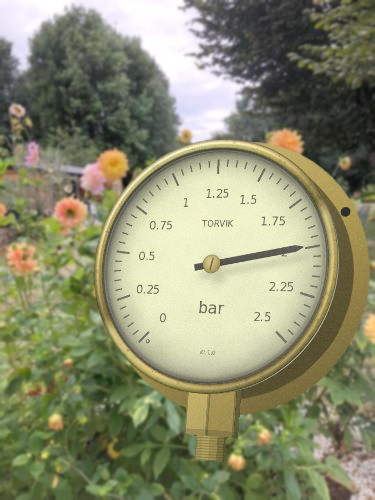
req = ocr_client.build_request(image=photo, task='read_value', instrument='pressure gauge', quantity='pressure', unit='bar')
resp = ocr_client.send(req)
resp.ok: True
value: 2 bar
